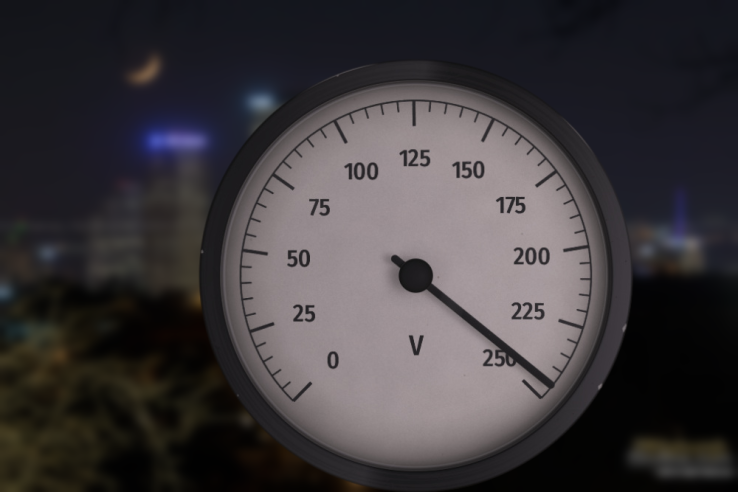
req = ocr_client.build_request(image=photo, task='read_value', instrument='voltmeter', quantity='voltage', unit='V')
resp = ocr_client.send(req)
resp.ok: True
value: 245 V
